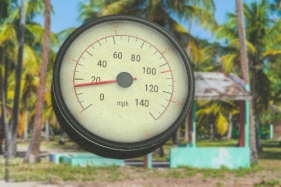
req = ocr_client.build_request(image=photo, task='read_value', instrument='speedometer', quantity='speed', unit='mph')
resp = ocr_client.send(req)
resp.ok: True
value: 15 mph
